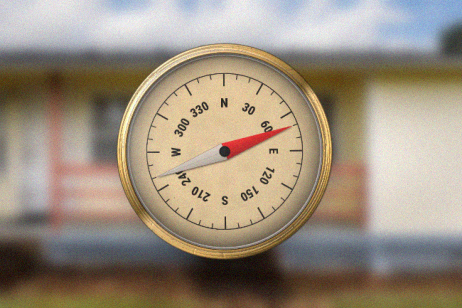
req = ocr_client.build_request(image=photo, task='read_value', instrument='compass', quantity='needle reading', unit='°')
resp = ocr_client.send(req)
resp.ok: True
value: 70 °
